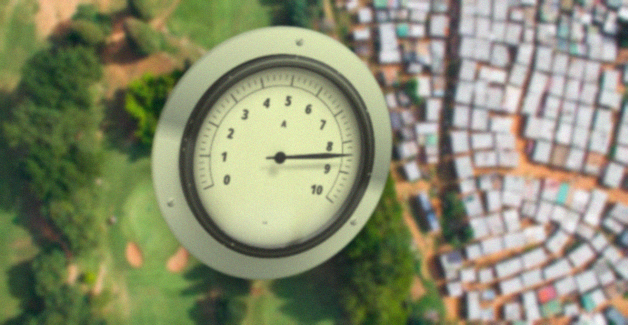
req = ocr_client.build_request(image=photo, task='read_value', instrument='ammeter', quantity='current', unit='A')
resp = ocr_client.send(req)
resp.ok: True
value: 8.4 A
